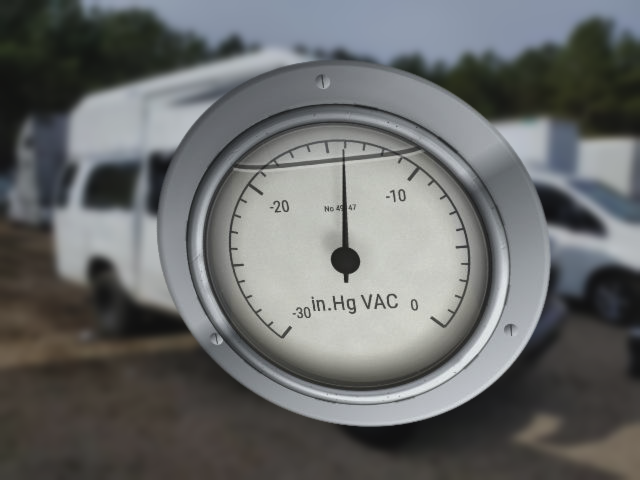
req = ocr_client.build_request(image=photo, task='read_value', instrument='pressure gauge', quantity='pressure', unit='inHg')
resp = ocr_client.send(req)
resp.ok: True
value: -14 inHg
